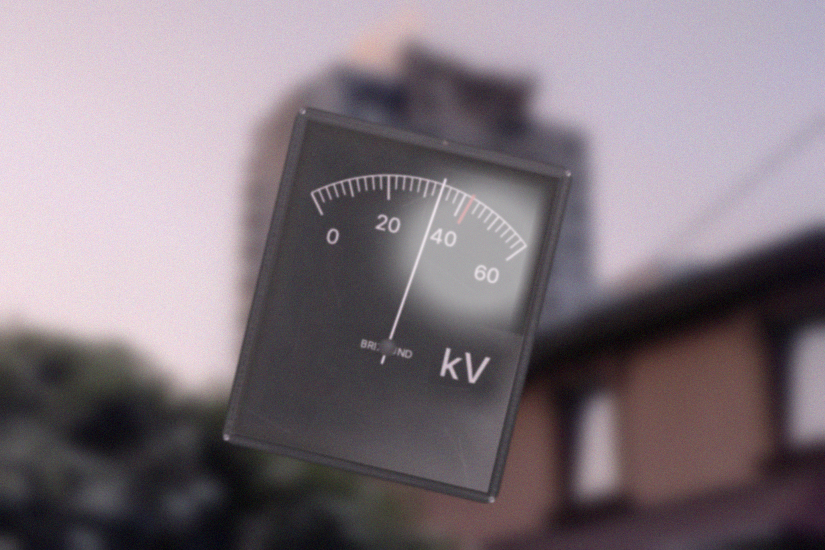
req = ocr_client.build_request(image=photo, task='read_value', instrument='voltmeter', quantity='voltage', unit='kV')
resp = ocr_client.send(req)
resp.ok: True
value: 34 kV
